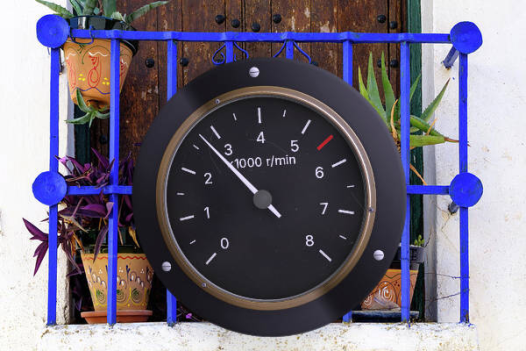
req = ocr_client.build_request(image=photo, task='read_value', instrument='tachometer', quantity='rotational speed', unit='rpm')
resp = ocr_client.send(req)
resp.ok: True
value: 2750 rpm
